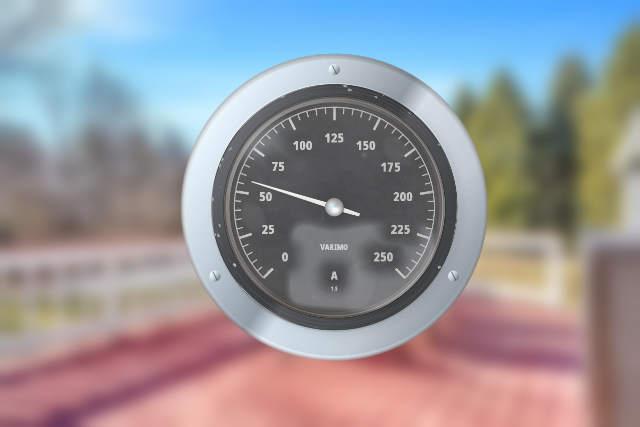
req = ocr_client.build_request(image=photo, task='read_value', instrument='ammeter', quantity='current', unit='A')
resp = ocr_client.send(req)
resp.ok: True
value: 57.5 A
